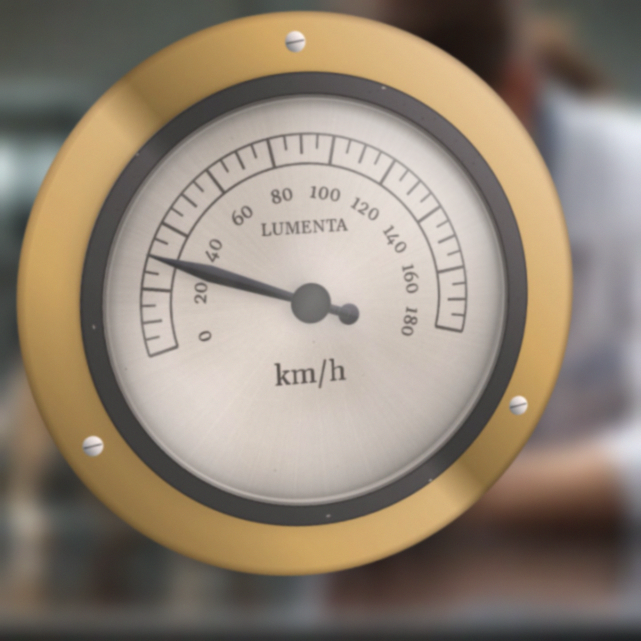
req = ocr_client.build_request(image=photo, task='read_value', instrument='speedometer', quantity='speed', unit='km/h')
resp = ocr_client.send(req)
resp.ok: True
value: 30 km/h
